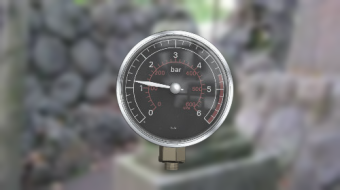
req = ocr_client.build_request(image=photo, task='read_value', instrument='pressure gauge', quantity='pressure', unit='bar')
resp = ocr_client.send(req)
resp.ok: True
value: 1.2 bar
